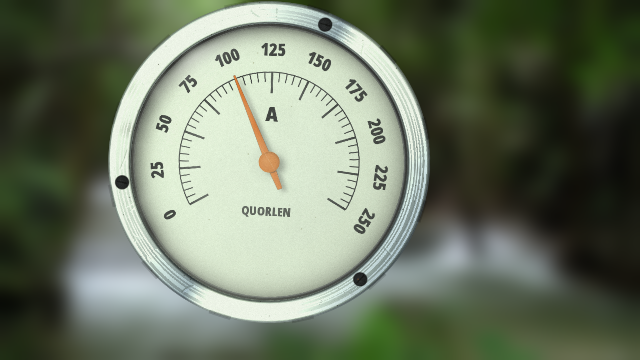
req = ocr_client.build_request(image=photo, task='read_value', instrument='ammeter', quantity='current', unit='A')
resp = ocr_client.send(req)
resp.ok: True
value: 100 A
